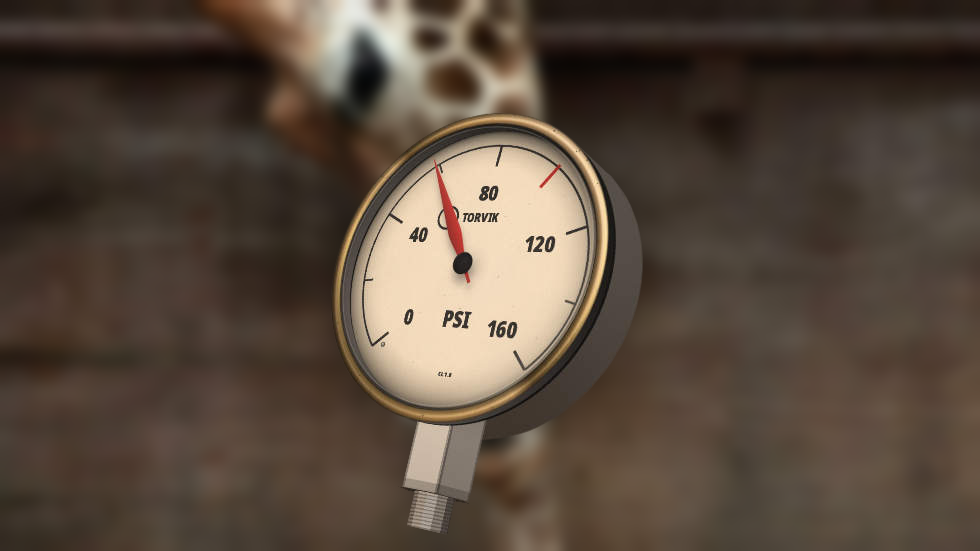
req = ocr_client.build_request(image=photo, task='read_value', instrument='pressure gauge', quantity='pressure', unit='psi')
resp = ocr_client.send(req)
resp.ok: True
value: 60 psi
